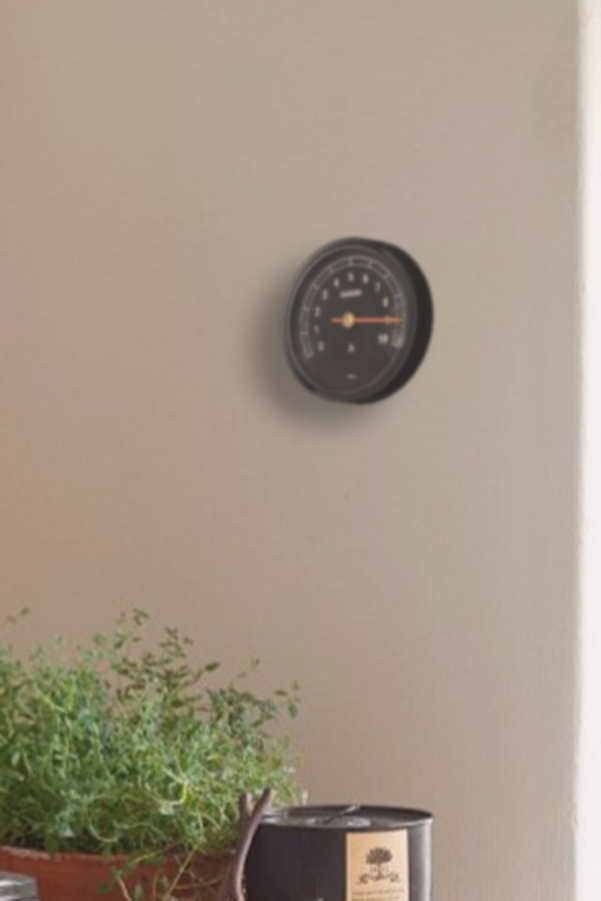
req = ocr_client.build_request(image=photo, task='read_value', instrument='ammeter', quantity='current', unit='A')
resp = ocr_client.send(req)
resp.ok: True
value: 9 A
